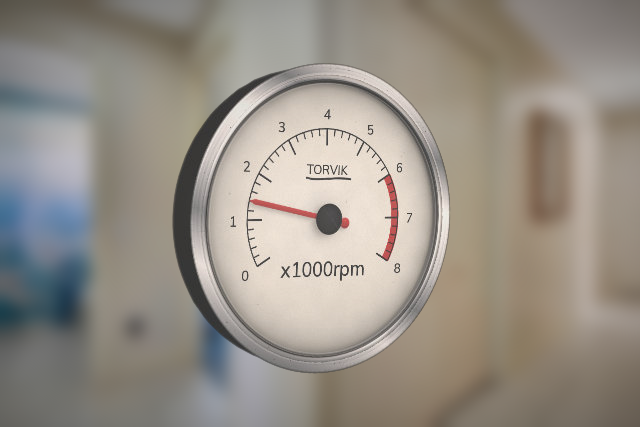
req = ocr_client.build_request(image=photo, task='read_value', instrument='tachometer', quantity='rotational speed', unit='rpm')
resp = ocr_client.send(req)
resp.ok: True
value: 1400 rpm
